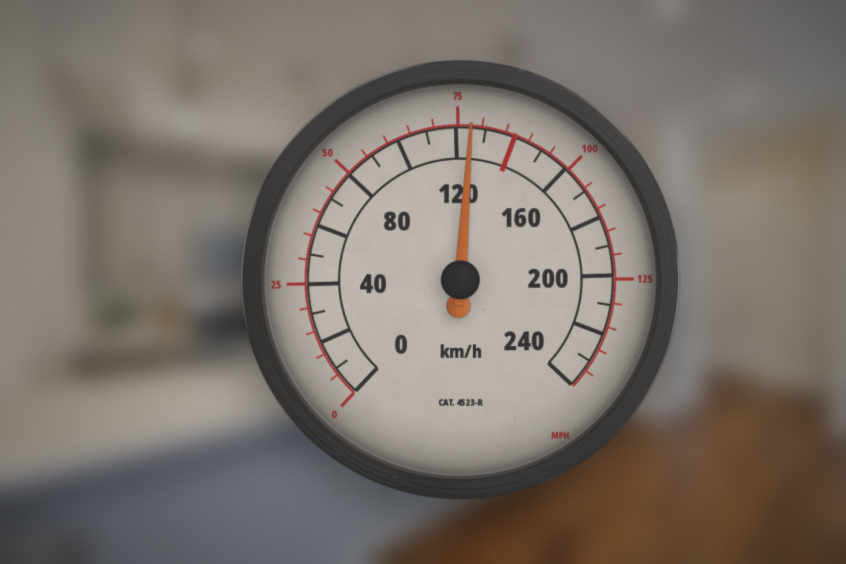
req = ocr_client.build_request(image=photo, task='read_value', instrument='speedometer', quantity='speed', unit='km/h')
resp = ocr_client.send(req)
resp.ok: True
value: 125 km/h
